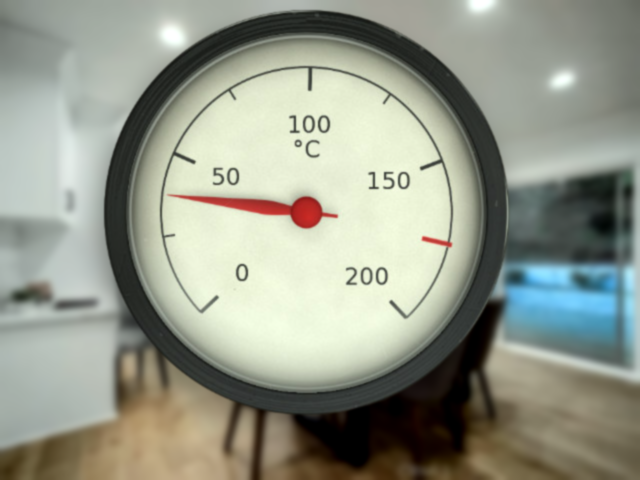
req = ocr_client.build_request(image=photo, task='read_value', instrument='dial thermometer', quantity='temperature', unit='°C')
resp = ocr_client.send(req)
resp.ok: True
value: 37.5 °C
